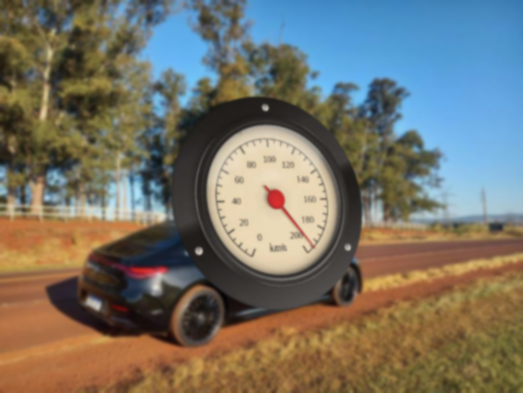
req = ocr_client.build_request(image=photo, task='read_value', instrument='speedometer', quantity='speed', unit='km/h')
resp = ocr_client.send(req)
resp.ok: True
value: 195 km/h
